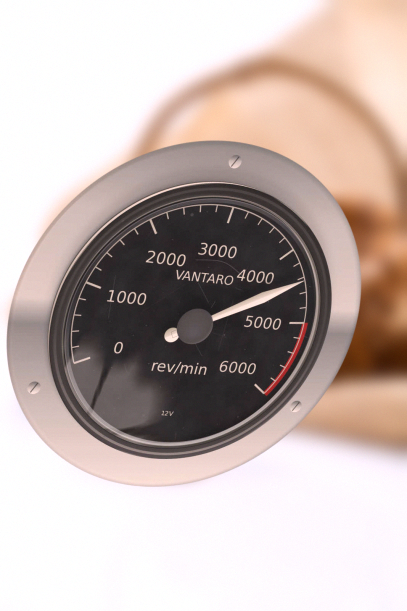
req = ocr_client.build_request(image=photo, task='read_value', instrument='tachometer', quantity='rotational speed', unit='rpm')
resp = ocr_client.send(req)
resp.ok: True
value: 4400 rpm
